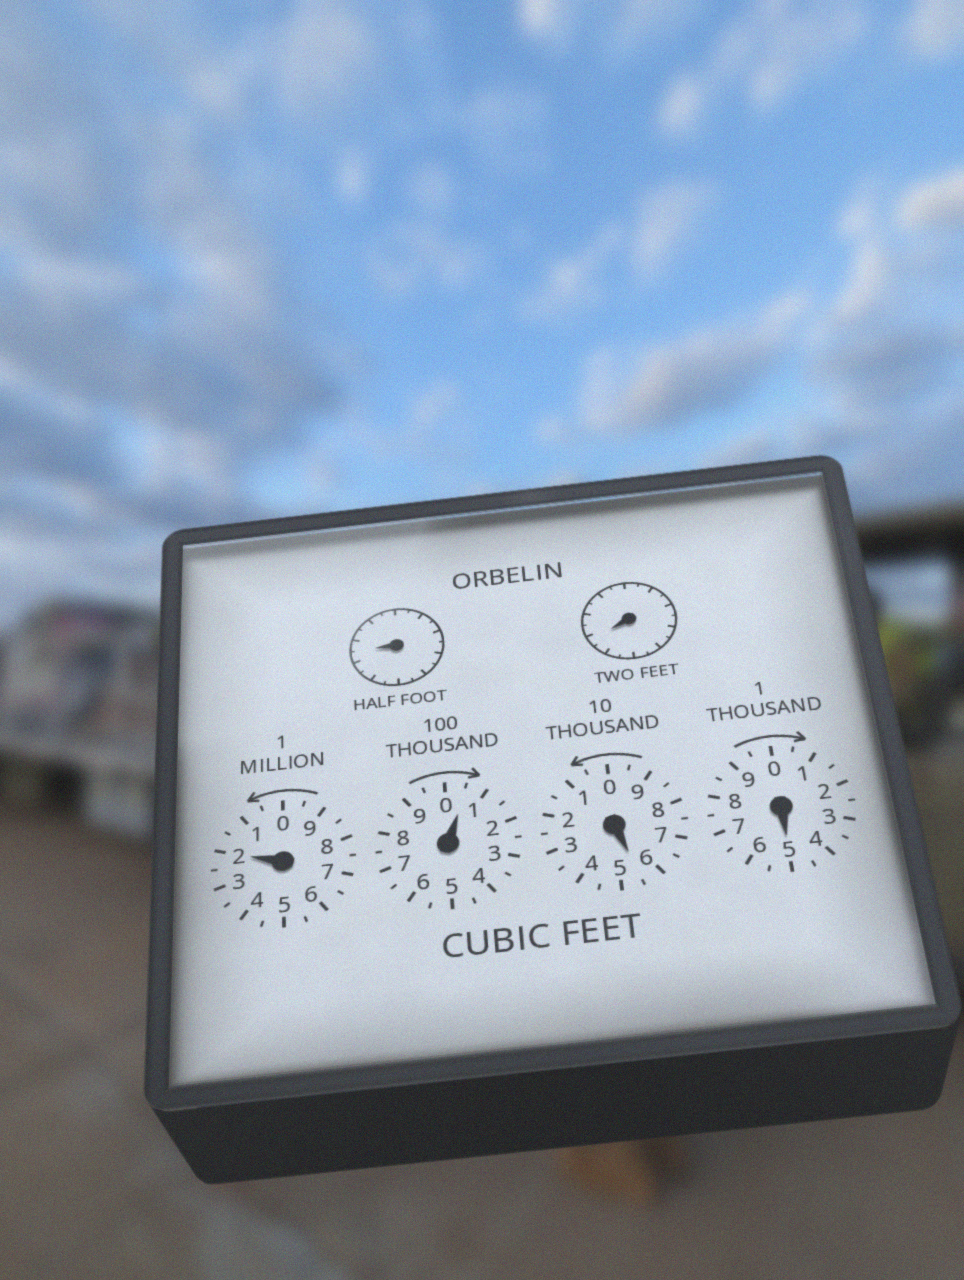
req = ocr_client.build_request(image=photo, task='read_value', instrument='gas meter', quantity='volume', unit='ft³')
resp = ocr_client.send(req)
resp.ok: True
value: 205500 ft³
